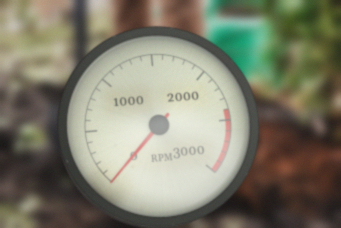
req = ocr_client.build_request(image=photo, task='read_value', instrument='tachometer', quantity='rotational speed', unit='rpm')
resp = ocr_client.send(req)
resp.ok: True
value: 0 rpm
